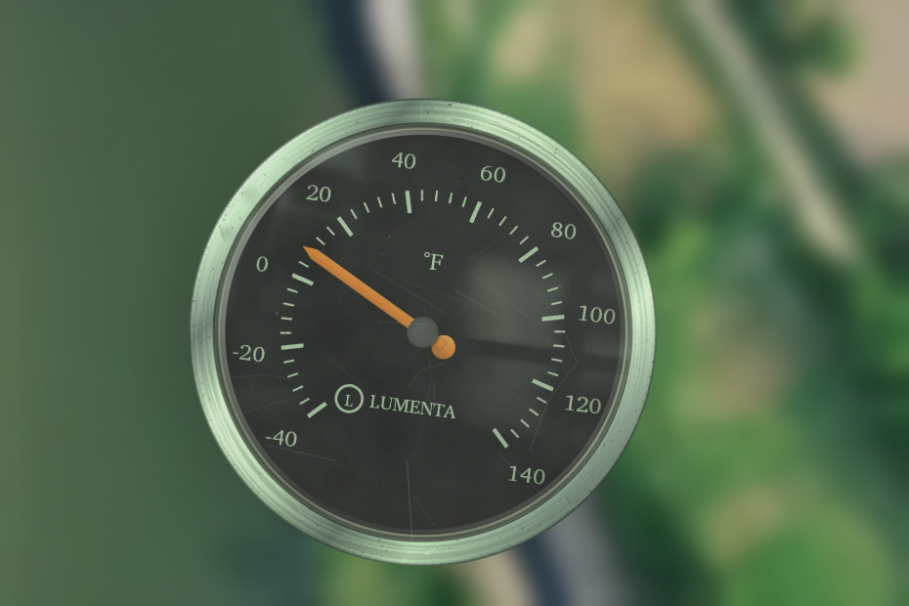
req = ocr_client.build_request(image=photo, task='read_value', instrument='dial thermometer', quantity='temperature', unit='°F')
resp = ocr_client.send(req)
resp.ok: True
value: 8 °F
